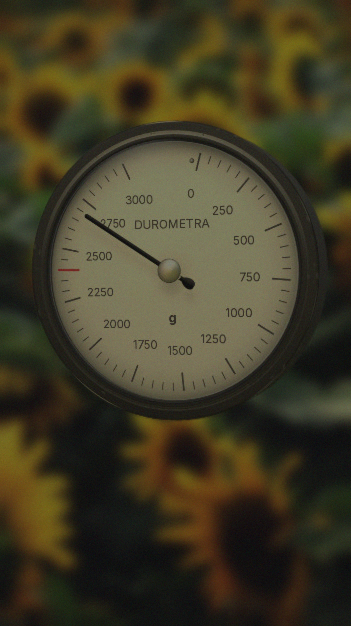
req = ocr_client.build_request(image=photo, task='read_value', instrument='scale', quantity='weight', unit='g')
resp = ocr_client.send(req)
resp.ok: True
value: 2700 g
